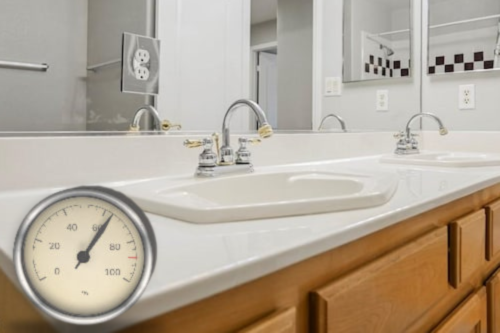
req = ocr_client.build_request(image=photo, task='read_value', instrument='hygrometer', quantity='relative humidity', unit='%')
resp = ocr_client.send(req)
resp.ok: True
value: 64 %
